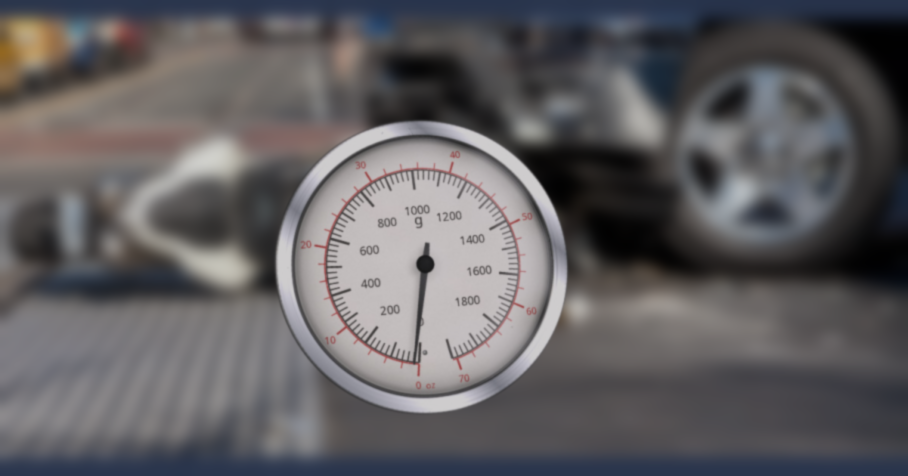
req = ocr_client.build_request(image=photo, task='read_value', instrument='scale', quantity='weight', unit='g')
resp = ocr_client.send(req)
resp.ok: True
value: 20 g
